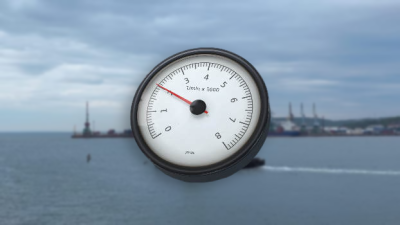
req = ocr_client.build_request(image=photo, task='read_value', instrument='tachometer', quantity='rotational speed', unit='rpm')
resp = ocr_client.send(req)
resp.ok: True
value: 2000 rpm
